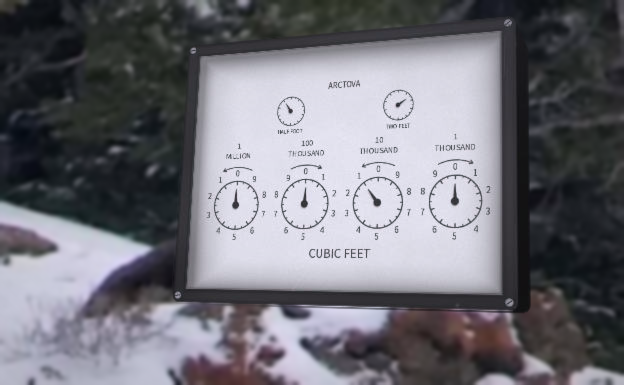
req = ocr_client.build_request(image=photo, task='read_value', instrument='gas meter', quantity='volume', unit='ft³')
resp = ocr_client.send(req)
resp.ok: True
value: 1000 ft³
